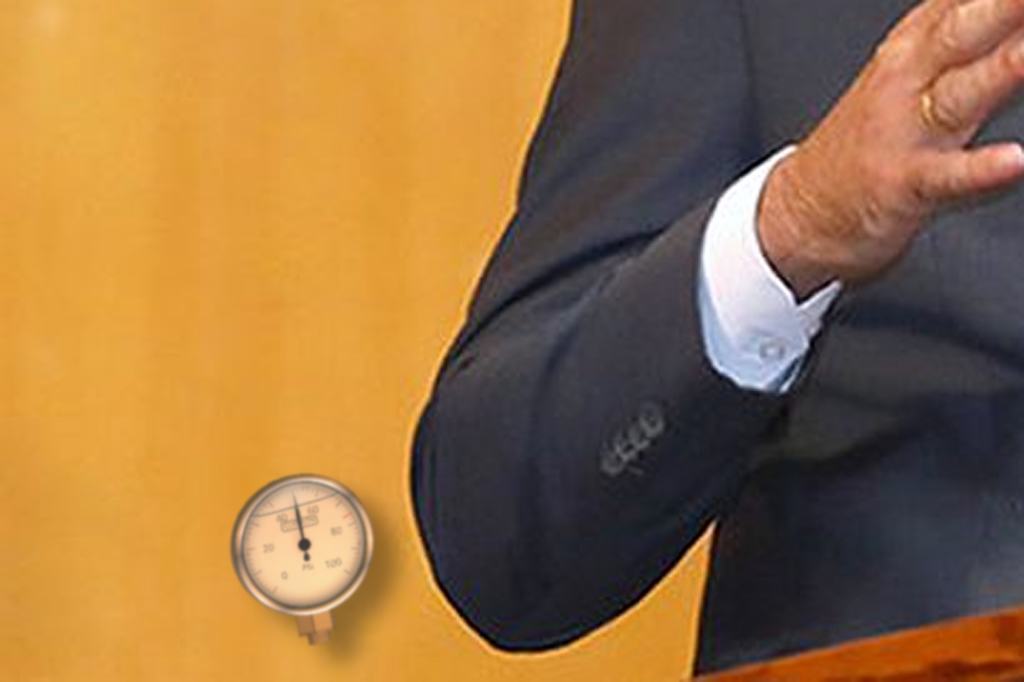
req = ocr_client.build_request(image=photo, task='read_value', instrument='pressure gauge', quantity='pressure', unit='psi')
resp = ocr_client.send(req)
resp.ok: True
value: 50 psi
